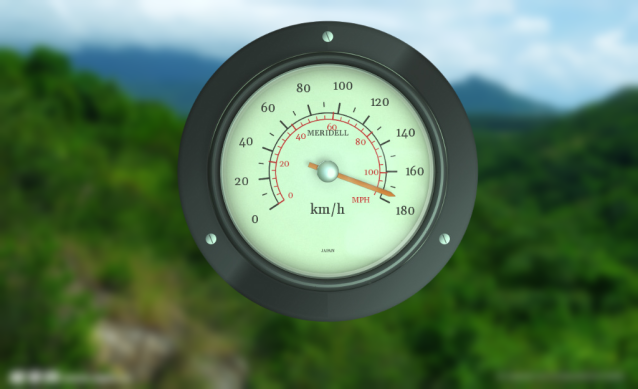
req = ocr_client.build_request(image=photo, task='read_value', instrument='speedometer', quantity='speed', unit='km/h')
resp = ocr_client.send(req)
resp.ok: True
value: 175 km/h
